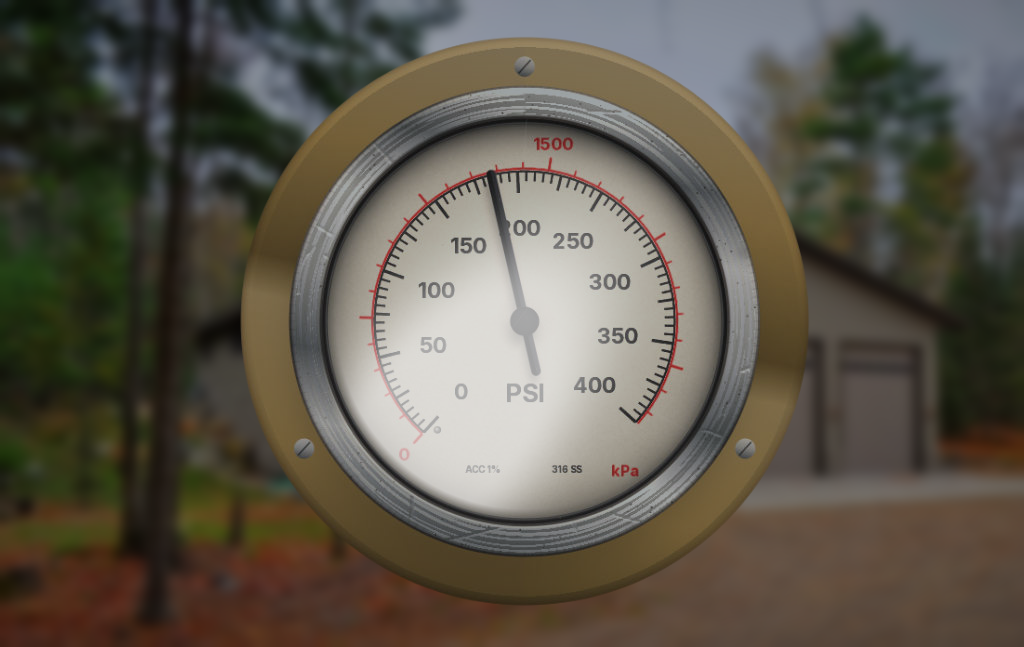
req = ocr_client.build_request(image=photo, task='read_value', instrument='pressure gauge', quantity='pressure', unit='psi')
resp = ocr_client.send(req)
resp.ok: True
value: 185 psi
